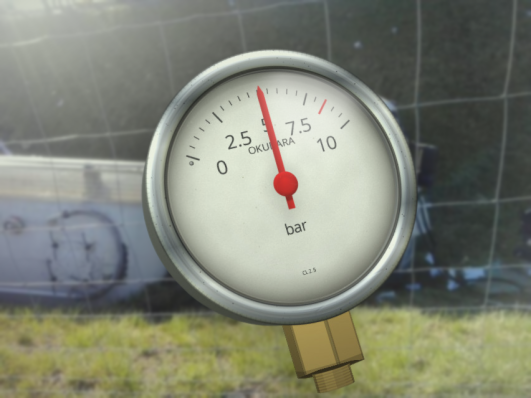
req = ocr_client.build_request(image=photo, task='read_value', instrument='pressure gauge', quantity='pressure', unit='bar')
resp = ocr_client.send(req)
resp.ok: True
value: 5 bar
